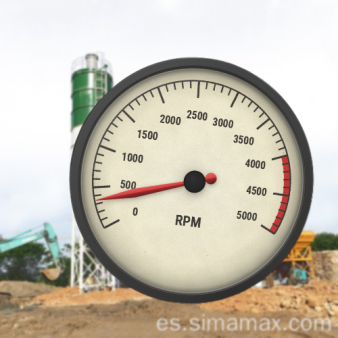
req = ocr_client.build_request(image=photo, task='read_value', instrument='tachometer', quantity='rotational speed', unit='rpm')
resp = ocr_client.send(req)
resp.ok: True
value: 350 rpm
